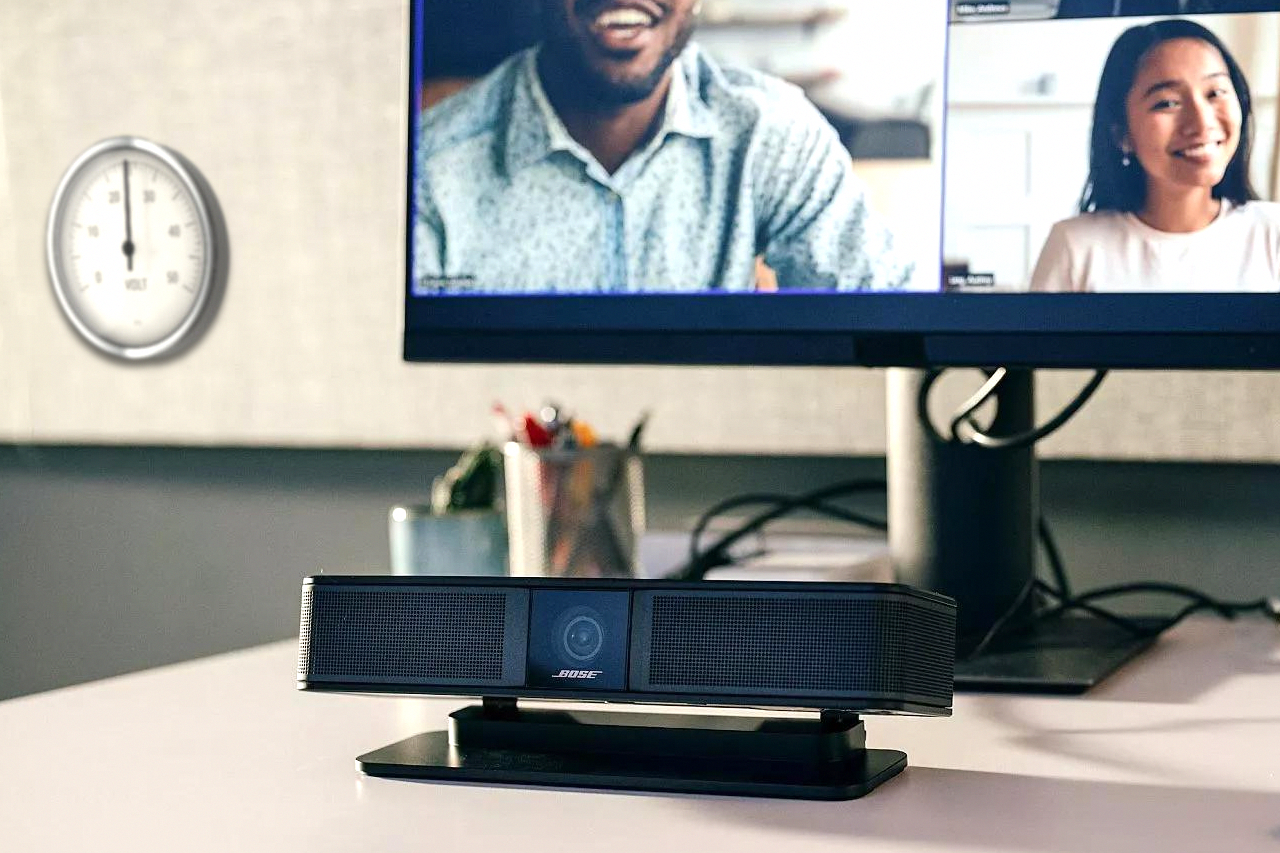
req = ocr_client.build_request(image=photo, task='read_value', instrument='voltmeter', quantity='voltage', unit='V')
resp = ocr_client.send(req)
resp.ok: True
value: 25 V
